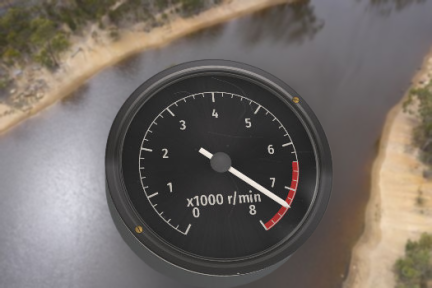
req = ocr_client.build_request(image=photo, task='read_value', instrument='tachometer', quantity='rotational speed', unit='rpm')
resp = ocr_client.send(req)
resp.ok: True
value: 7400 rpm
